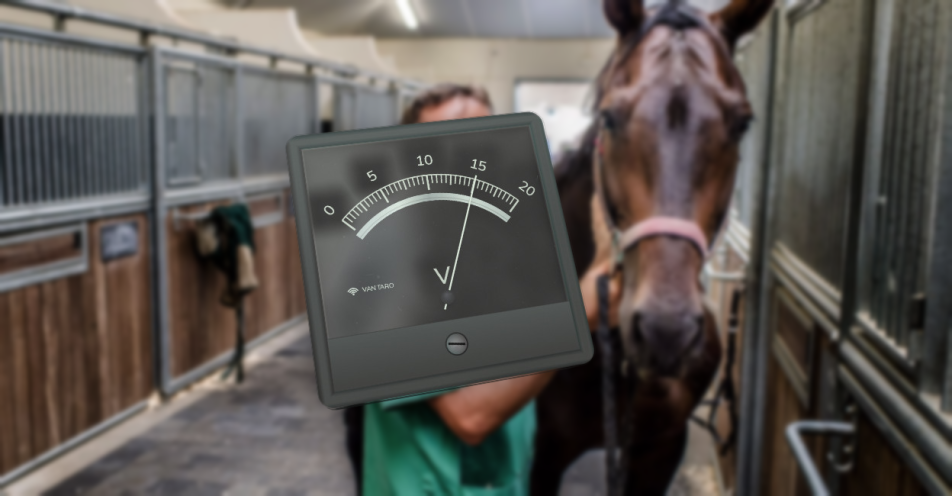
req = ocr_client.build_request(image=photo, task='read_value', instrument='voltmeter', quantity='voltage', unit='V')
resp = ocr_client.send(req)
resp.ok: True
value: 15 V
